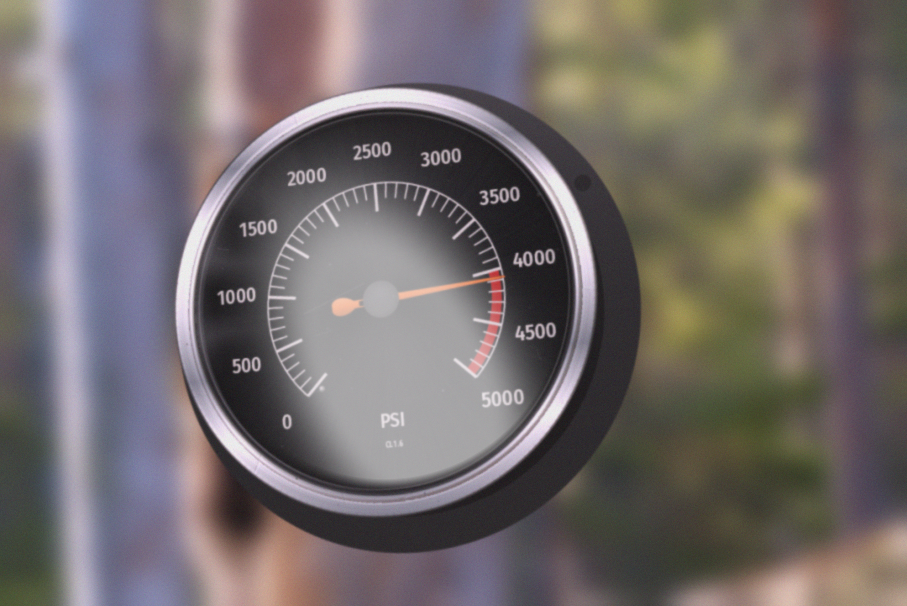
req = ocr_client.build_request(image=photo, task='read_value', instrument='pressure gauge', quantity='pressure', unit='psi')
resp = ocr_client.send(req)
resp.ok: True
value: 4100 psi
